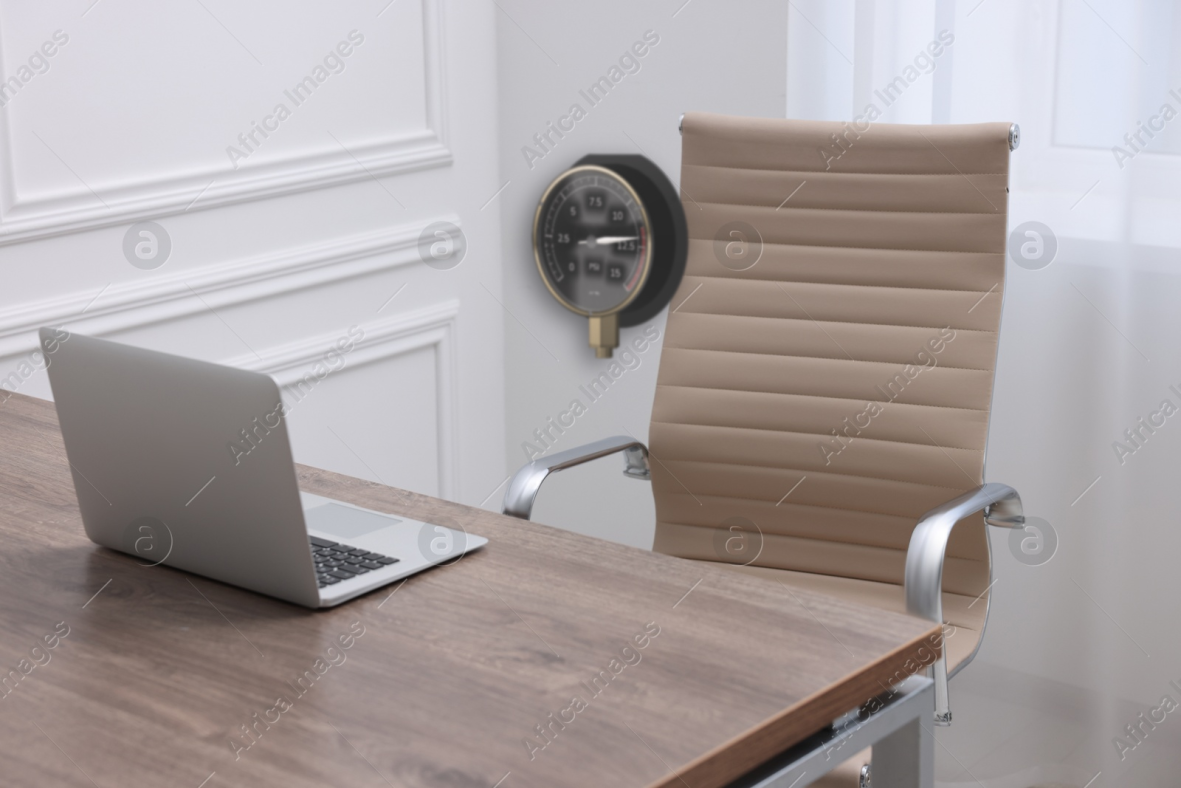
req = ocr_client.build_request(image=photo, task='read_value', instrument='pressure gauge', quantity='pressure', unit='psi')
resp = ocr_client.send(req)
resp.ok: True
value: 12 psi
